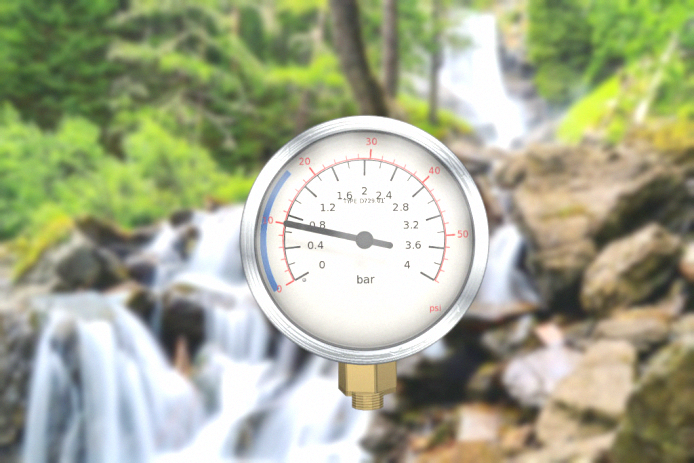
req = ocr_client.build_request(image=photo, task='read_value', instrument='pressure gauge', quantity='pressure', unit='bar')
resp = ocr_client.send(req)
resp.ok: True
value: 0.7 bar
